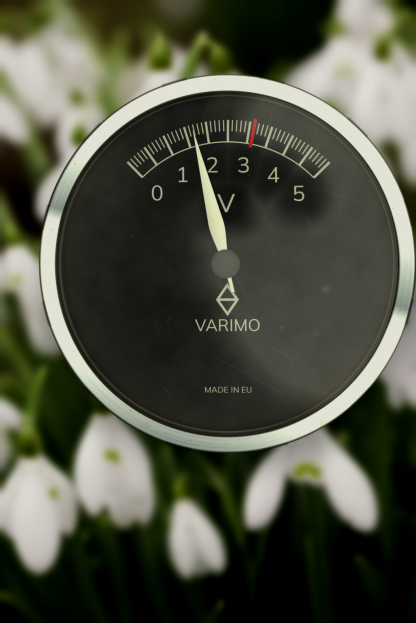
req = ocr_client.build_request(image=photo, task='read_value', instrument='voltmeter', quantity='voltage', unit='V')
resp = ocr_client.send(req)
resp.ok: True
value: 1.7 V
